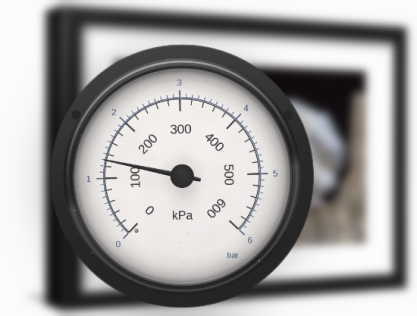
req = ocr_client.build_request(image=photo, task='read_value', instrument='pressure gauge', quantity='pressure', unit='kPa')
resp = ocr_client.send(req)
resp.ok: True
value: 130 kPa
